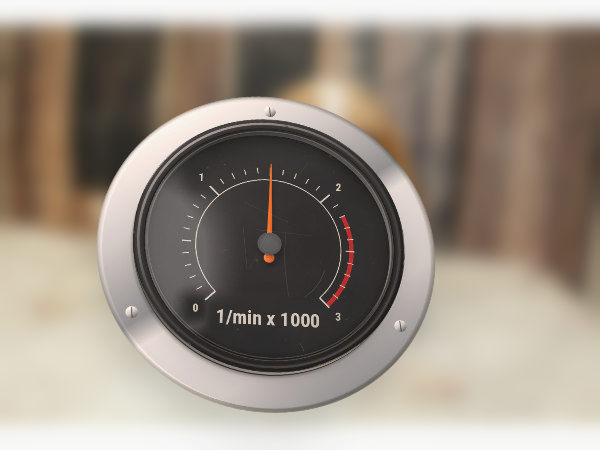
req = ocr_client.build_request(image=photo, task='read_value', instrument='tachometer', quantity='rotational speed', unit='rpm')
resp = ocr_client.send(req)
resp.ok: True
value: 1500 rpm
